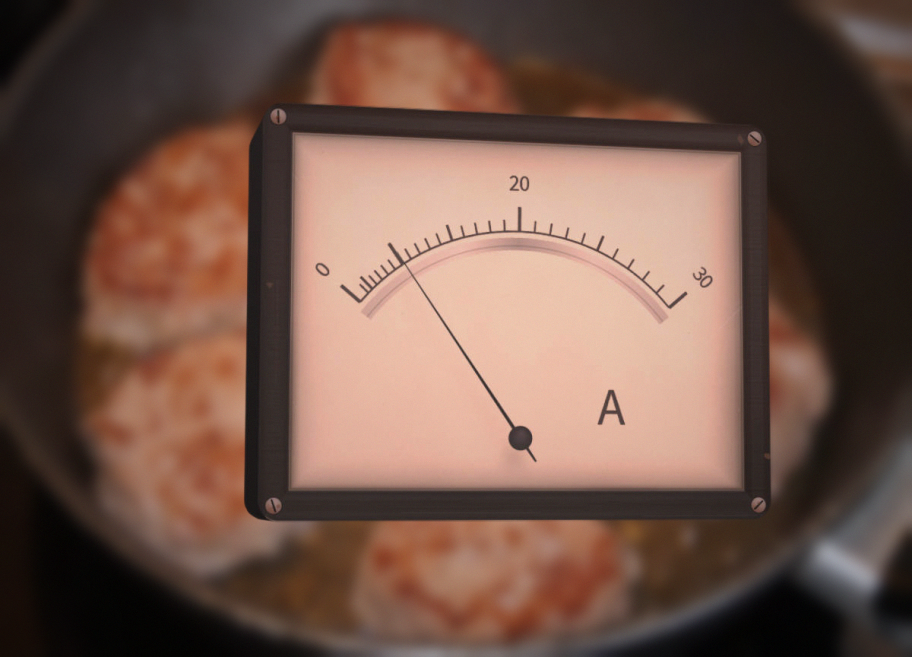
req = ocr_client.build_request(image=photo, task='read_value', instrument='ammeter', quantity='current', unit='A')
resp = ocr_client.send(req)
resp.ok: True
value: 10 A
